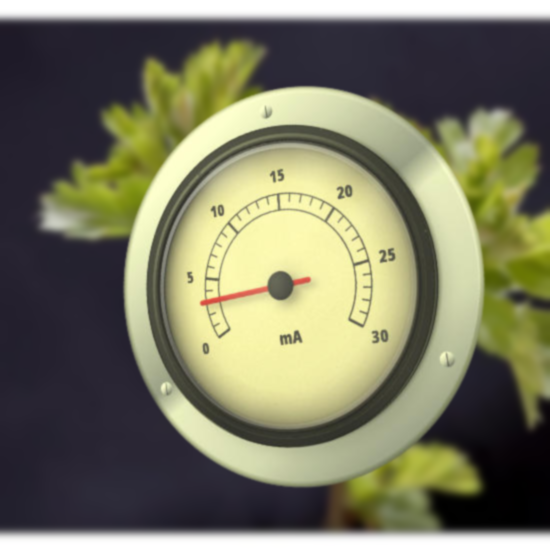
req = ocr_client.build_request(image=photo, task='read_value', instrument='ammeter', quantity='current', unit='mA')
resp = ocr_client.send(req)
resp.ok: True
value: 3 mA
